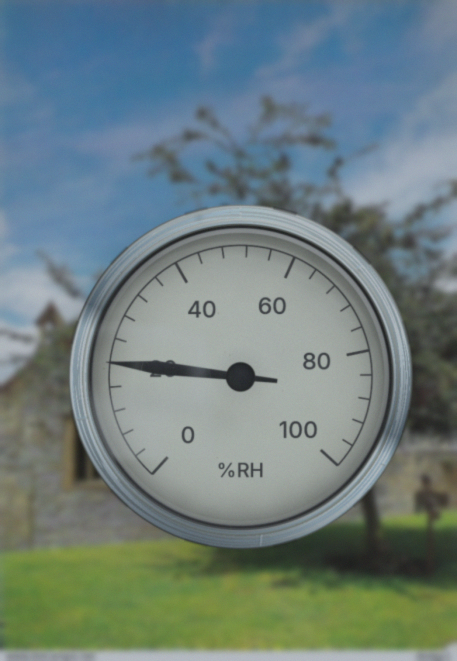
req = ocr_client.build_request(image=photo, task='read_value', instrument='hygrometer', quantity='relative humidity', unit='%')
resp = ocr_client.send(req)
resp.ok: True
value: 20 %
